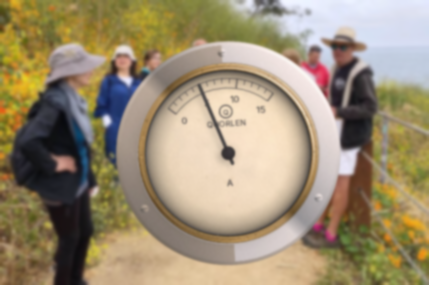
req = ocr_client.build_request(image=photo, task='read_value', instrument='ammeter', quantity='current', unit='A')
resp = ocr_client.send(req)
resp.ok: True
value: 5 A
